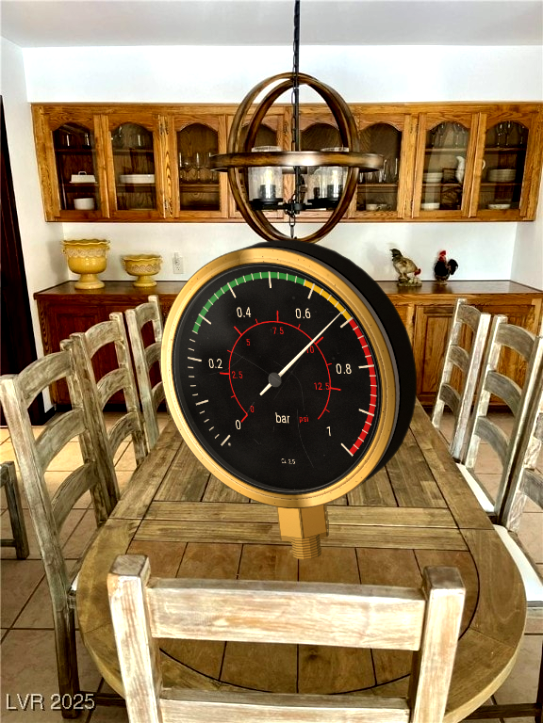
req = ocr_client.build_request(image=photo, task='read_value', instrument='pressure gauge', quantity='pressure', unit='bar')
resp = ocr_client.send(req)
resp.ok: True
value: 0.68 bar
